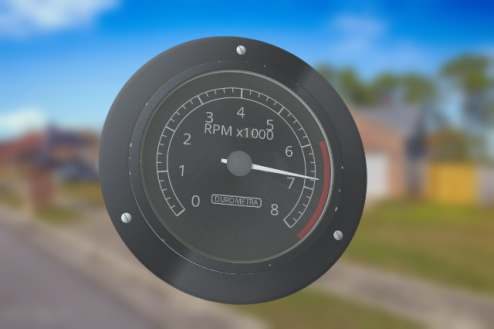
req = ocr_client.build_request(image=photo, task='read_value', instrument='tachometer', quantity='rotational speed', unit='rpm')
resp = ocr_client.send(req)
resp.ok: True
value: 6800 rpm
